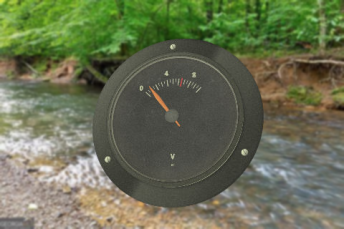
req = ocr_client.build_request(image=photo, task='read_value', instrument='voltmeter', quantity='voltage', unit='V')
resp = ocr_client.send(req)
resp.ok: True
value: 1 V
